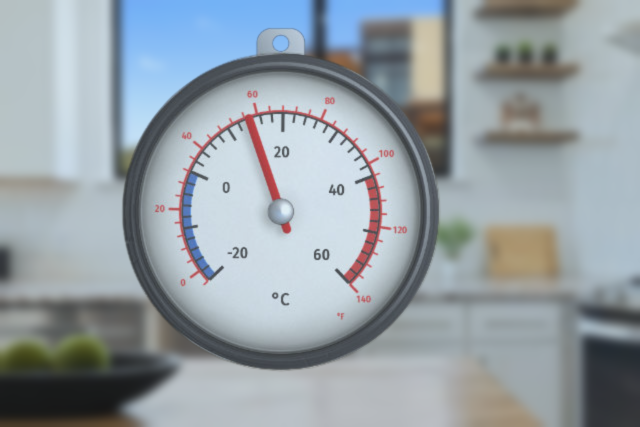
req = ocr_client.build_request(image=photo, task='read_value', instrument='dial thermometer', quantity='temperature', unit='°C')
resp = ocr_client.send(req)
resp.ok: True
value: 14 °C
